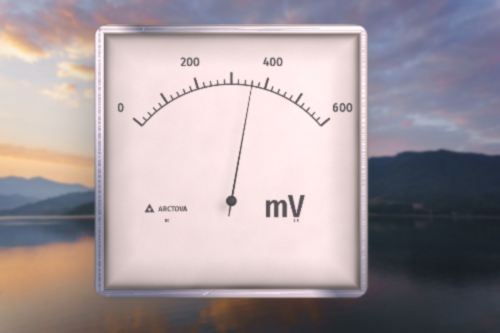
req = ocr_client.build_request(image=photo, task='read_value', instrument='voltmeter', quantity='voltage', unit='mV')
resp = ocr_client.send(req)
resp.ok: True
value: 360 mV
